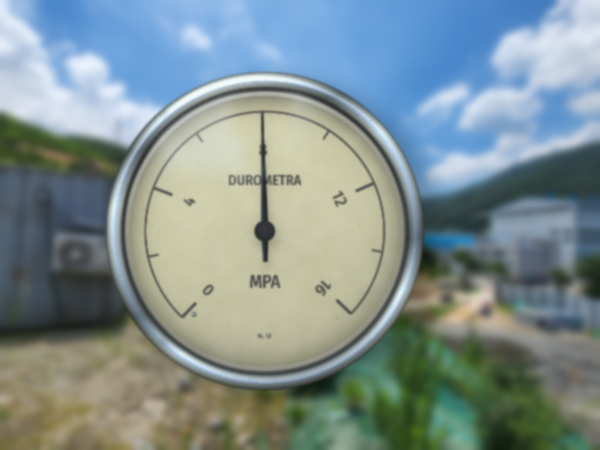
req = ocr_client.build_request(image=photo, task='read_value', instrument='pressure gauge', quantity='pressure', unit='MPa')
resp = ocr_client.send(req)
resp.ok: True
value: 8 MPa
